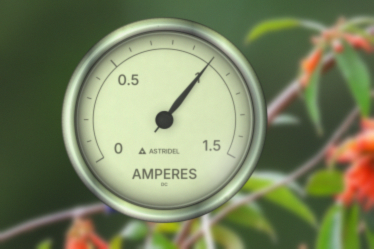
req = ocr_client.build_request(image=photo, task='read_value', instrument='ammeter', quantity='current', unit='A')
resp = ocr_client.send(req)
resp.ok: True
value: 1 A
